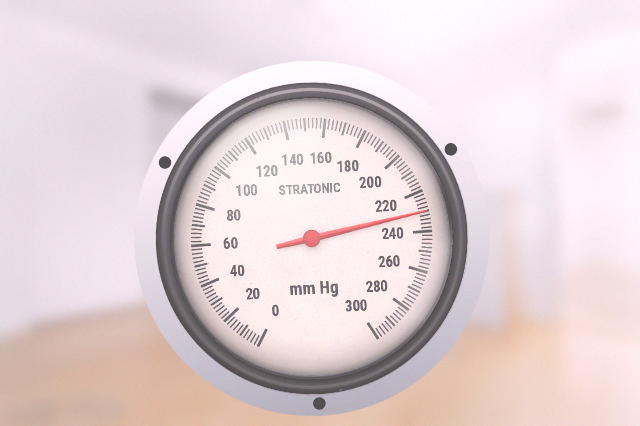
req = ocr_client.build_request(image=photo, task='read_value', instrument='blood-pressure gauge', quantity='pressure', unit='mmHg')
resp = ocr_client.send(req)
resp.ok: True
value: 230 mmHg
